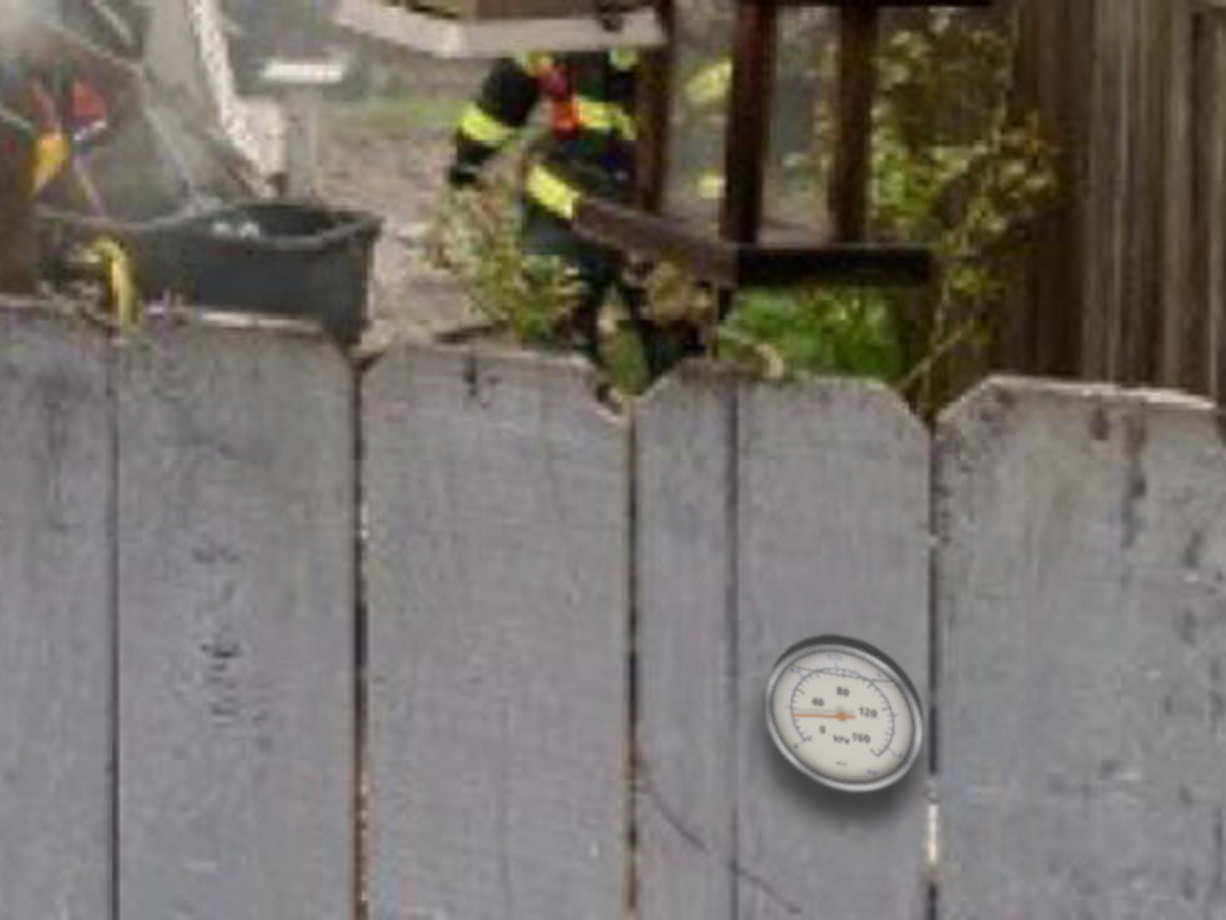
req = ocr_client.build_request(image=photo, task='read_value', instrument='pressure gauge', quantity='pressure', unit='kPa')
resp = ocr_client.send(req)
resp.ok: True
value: 20 kPa
